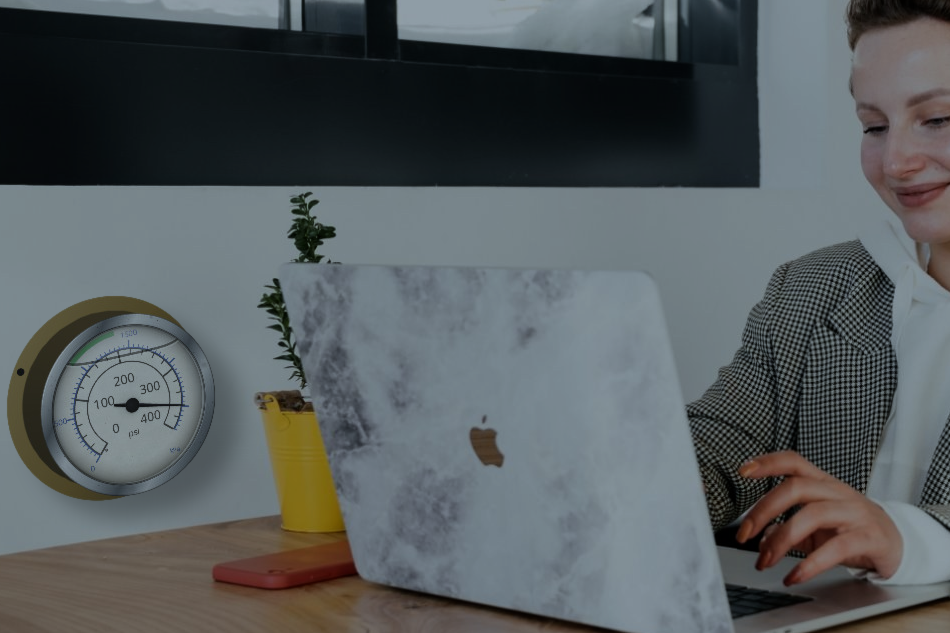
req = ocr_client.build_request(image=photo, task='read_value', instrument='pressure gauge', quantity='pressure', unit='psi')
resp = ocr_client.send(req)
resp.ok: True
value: 360 psi
